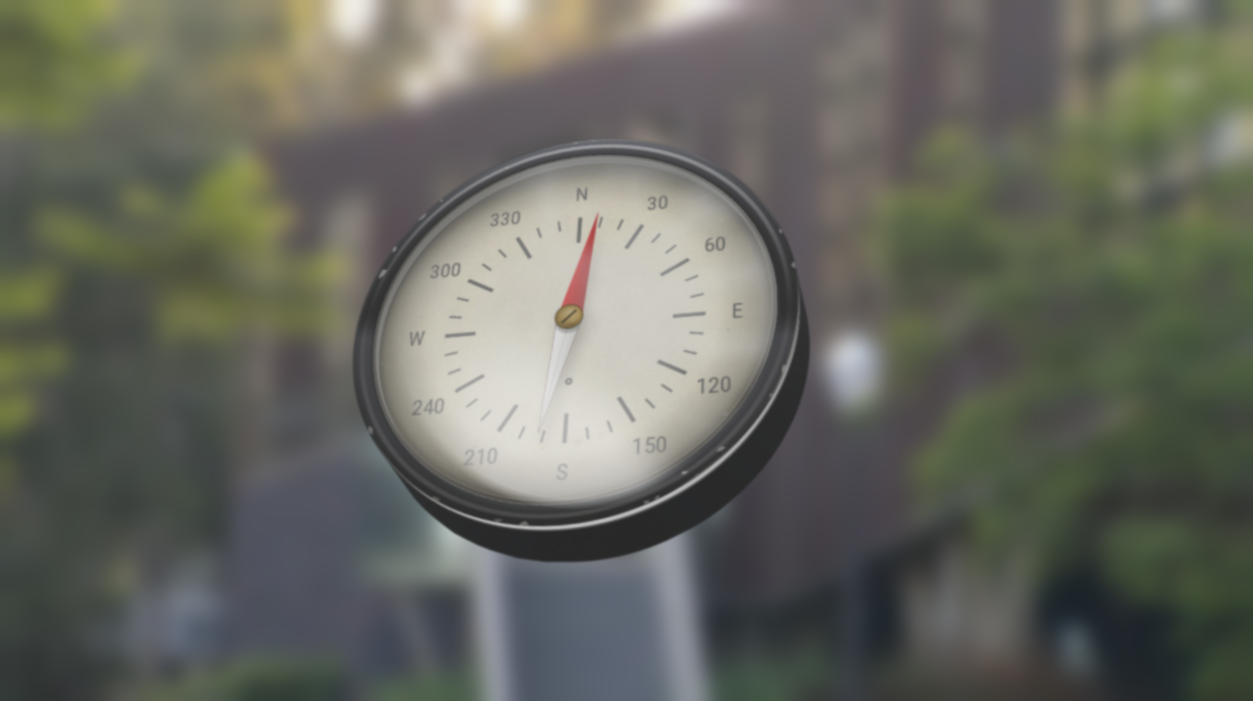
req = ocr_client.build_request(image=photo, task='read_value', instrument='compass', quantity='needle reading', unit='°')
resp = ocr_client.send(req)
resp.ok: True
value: 10 °
